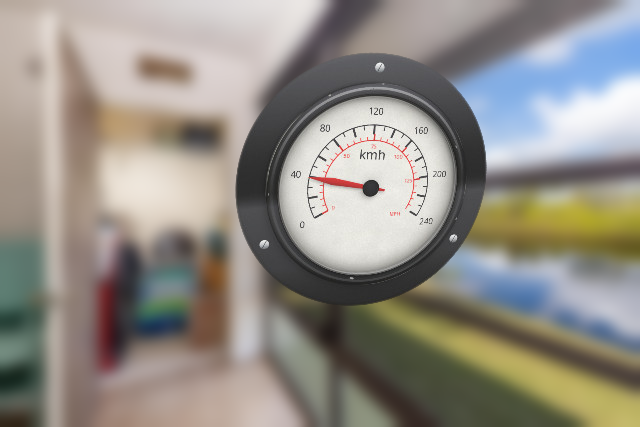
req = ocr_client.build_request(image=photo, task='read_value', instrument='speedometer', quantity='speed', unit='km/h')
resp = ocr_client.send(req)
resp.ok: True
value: 40 km/h
